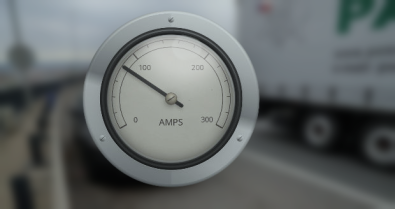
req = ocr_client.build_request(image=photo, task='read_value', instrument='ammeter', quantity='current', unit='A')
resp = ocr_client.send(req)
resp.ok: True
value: 80 A
